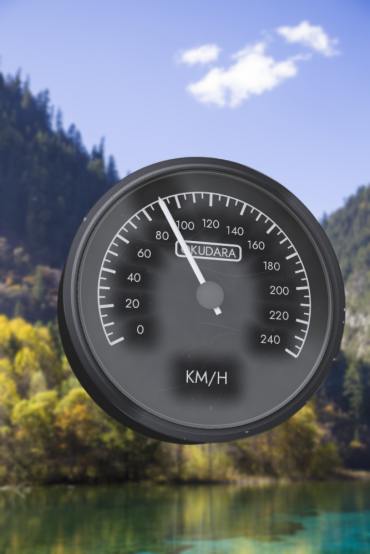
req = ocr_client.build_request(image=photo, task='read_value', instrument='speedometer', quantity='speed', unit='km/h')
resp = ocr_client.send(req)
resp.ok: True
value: 90 km/h
